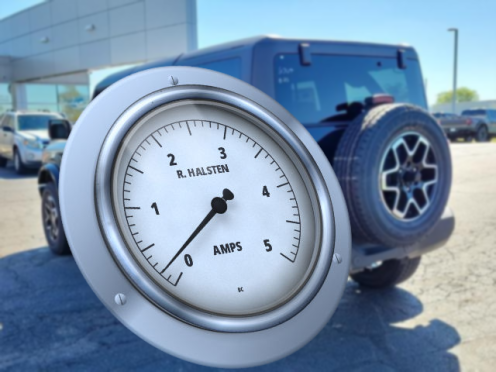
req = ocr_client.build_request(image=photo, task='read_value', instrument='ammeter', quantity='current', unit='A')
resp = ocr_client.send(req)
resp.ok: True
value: 0.2 A
